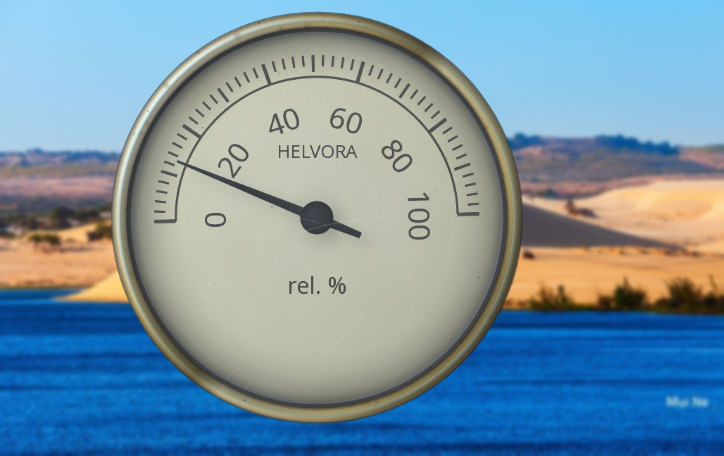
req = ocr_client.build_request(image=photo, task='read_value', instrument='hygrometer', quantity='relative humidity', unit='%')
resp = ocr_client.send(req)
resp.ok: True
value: 13 %
